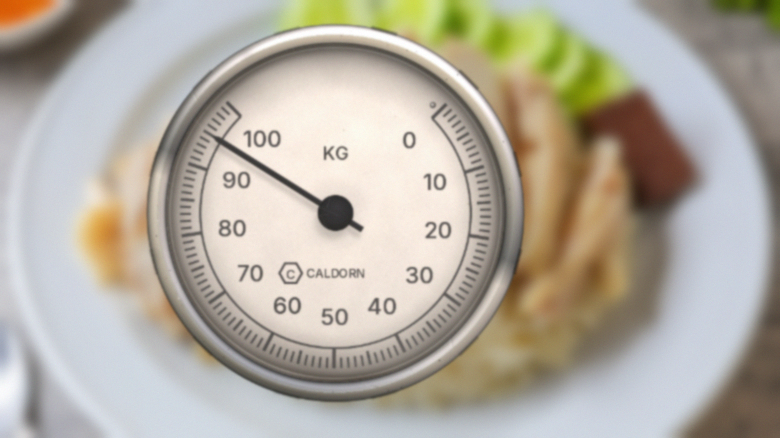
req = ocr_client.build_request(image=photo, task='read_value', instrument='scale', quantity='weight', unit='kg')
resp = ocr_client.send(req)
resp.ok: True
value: 95 kg
